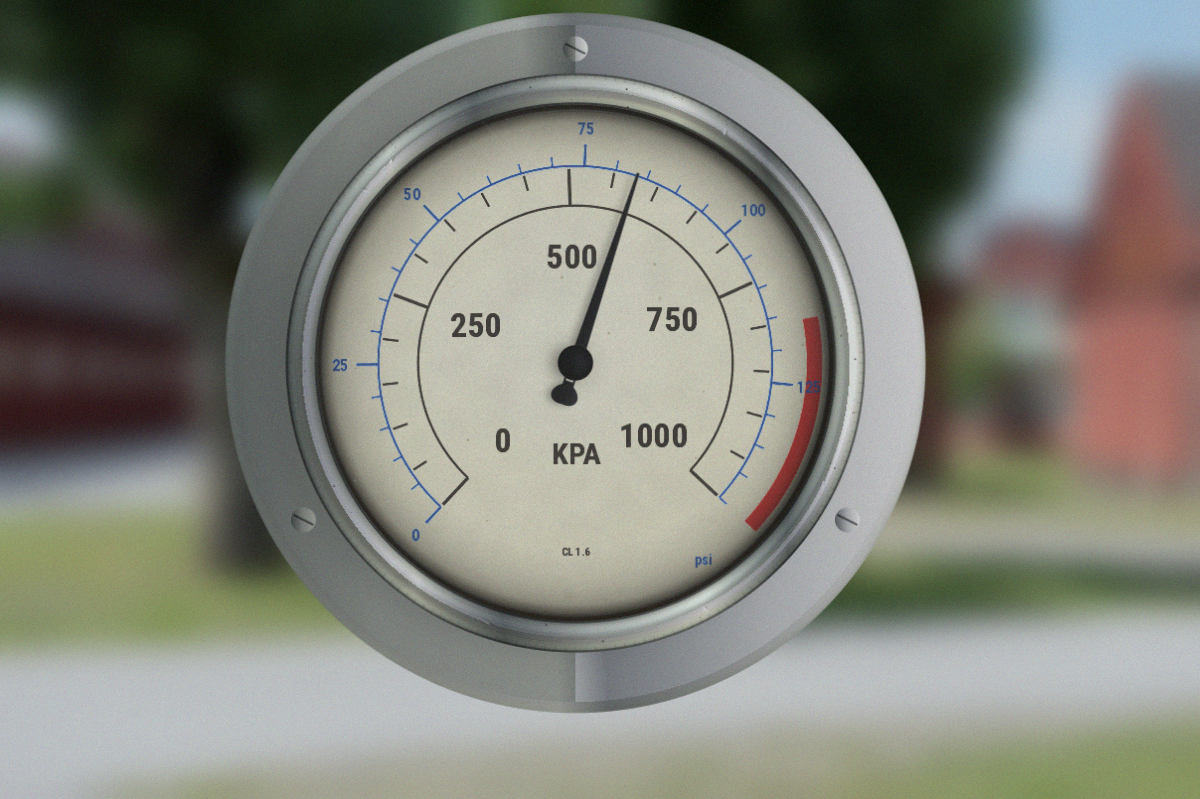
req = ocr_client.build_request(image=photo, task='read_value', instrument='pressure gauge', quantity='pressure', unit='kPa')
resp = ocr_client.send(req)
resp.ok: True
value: 575 kPa
